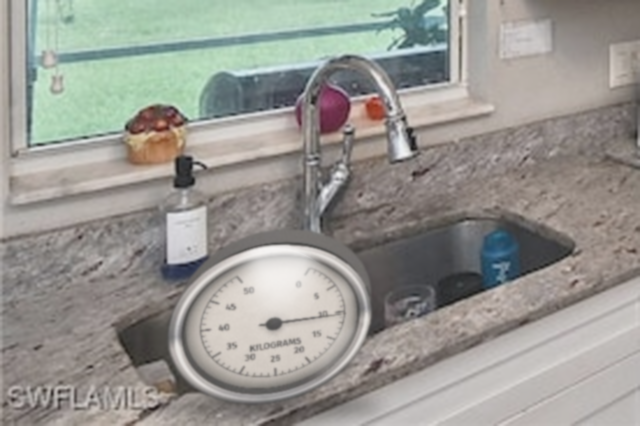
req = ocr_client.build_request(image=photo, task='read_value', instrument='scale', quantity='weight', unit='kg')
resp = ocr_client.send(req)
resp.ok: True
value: 10 kg
